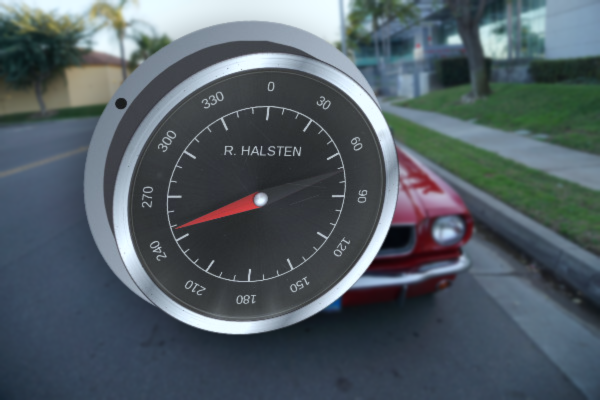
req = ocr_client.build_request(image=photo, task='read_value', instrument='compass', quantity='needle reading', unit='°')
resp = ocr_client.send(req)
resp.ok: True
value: 250 °
